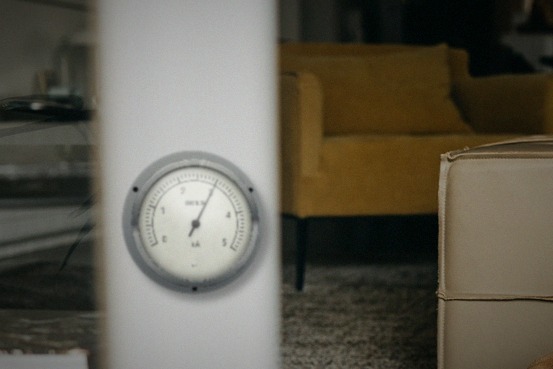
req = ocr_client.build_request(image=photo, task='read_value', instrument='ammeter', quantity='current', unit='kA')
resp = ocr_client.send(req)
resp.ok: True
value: 3 kA
